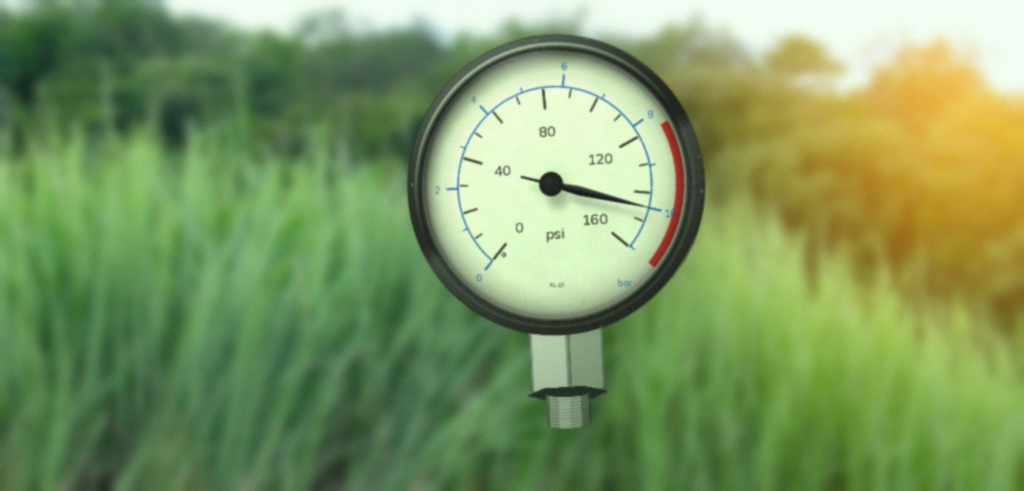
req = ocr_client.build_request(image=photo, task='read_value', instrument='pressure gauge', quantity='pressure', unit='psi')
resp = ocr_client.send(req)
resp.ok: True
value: 145 psi
